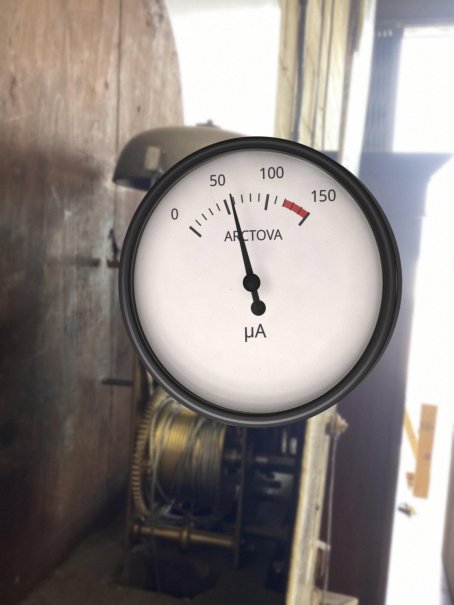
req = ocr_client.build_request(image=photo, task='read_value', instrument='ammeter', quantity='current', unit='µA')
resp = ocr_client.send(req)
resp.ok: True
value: 60 µA
